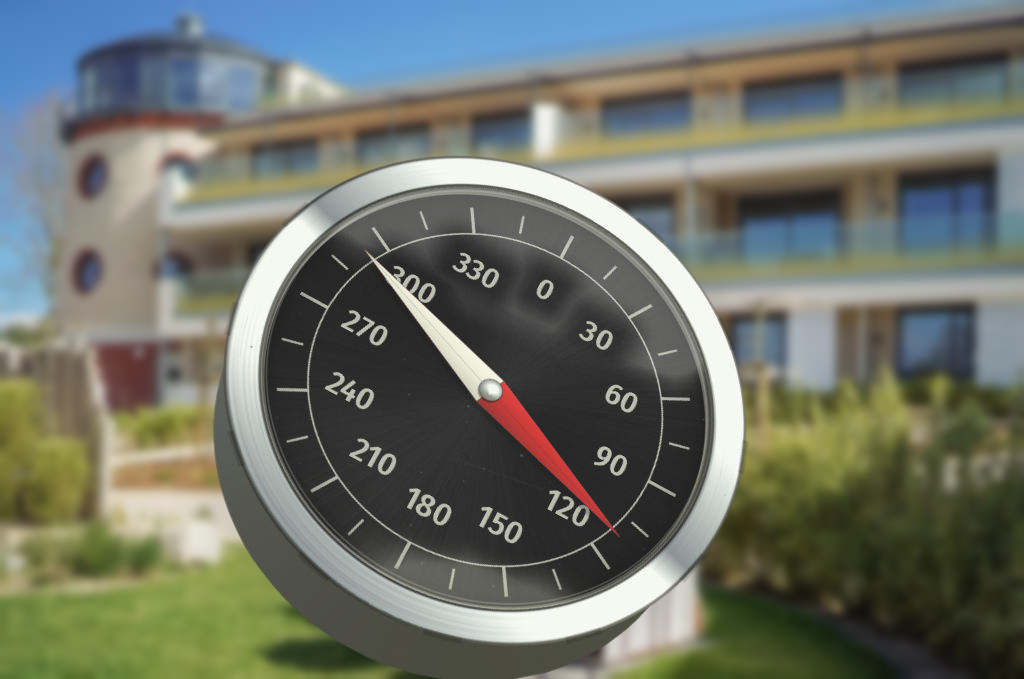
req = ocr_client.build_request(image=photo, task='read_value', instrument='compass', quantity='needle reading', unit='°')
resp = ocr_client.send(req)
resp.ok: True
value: 112.5 °
